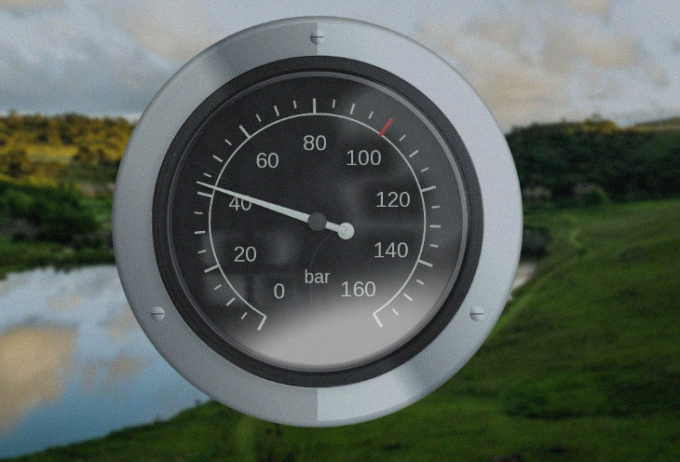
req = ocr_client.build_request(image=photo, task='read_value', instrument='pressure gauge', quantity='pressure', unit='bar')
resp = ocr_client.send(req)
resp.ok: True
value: 42.5 bar
